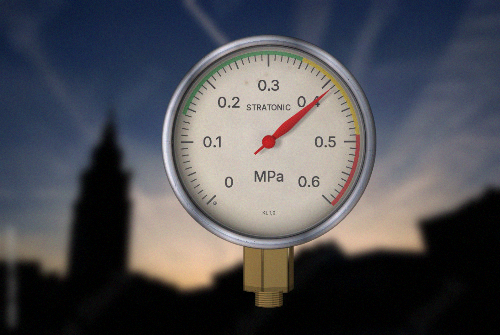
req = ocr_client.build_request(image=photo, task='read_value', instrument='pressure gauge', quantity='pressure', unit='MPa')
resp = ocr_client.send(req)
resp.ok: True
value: 0.41 MPa
